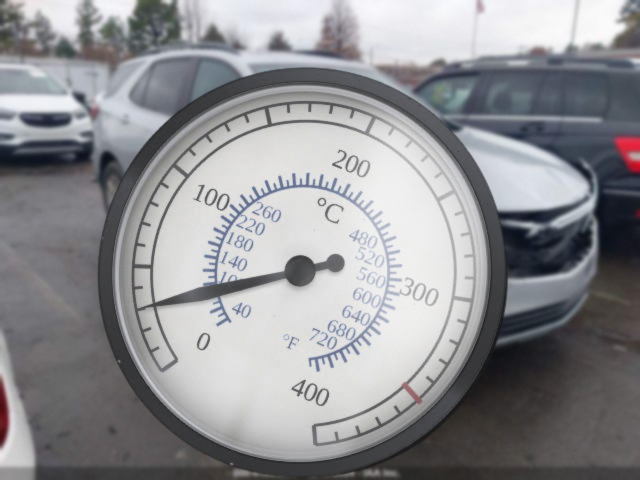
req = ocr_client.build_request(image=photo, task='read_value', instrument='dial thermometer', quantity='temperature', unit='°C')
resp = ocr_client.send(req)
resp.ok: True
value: 30 °C
